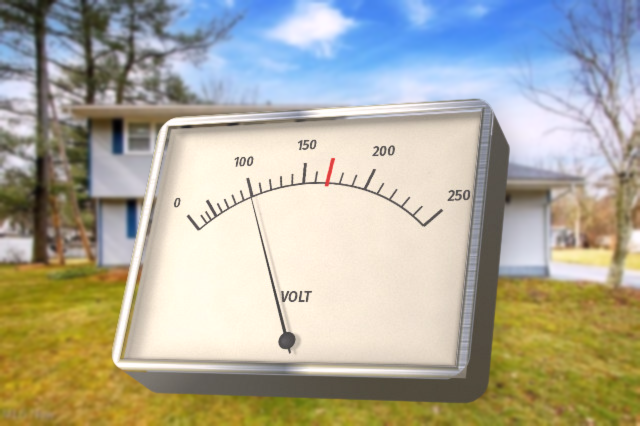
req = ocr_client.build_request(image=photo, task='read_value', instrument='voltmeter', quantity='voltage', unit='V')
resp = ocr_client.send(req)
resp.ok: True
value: 100 V
